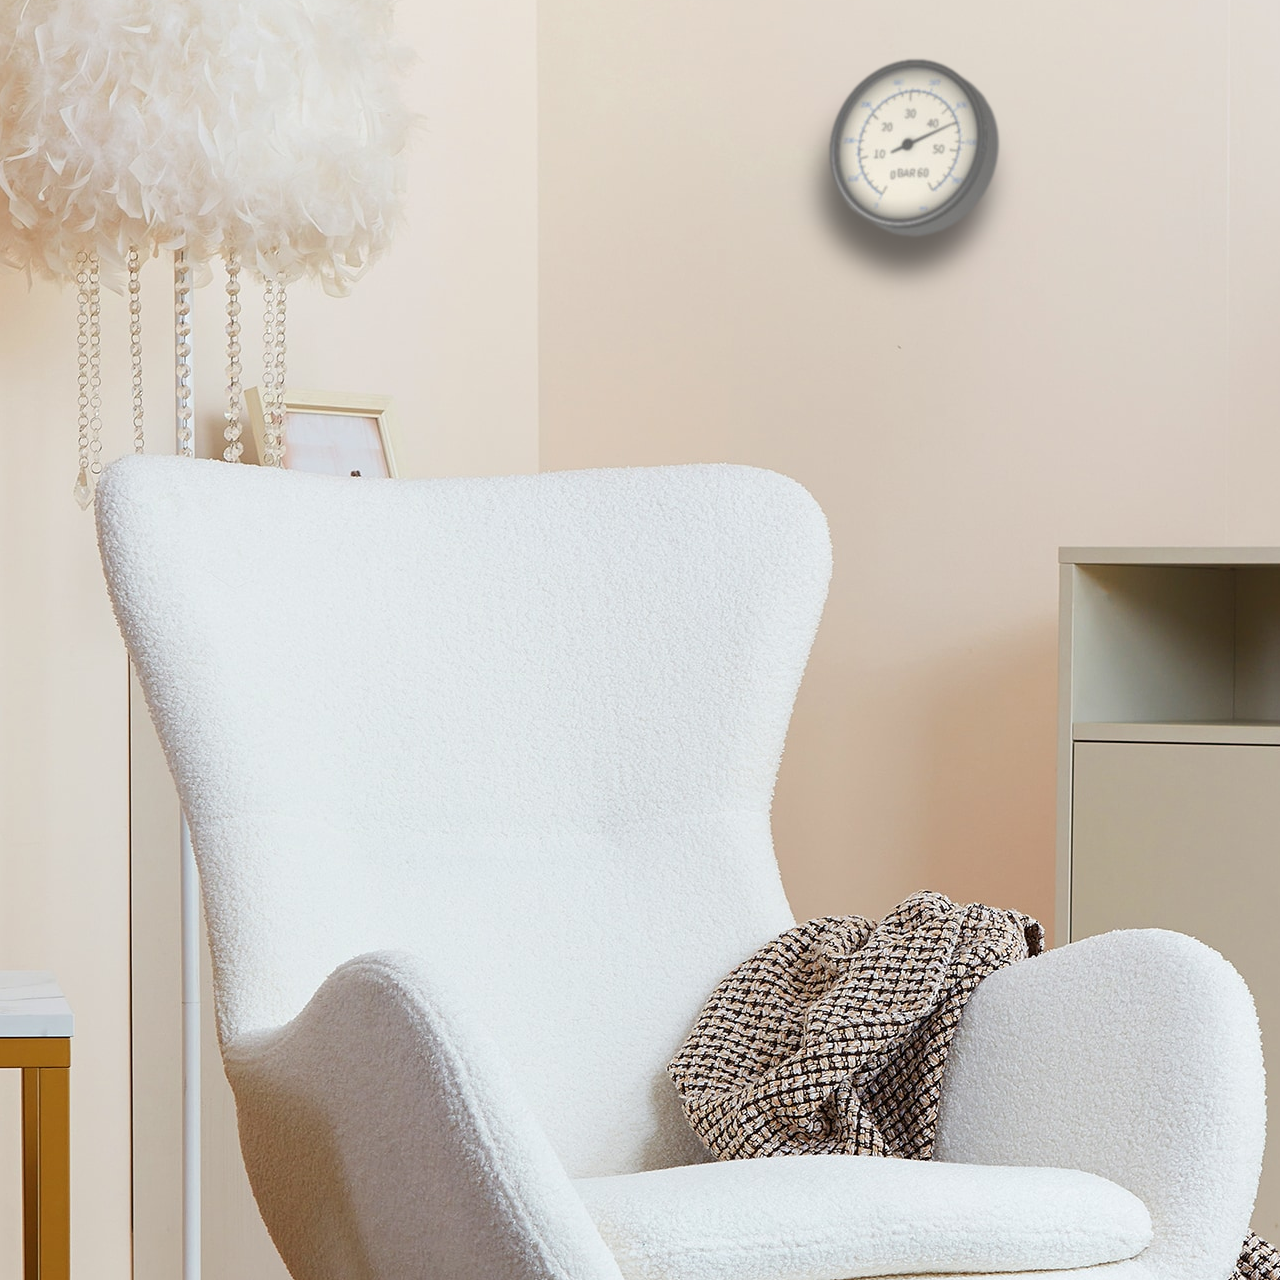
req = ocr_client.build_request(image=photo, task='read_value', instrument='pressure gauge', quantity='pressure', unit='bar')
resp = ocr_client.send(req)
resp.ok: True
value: 44 bar
